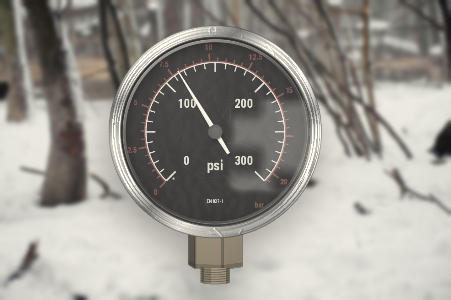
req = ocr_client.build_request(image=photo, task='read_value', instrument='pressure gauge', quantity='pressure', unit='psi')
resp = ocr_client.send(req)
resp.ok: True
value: 115 psi
